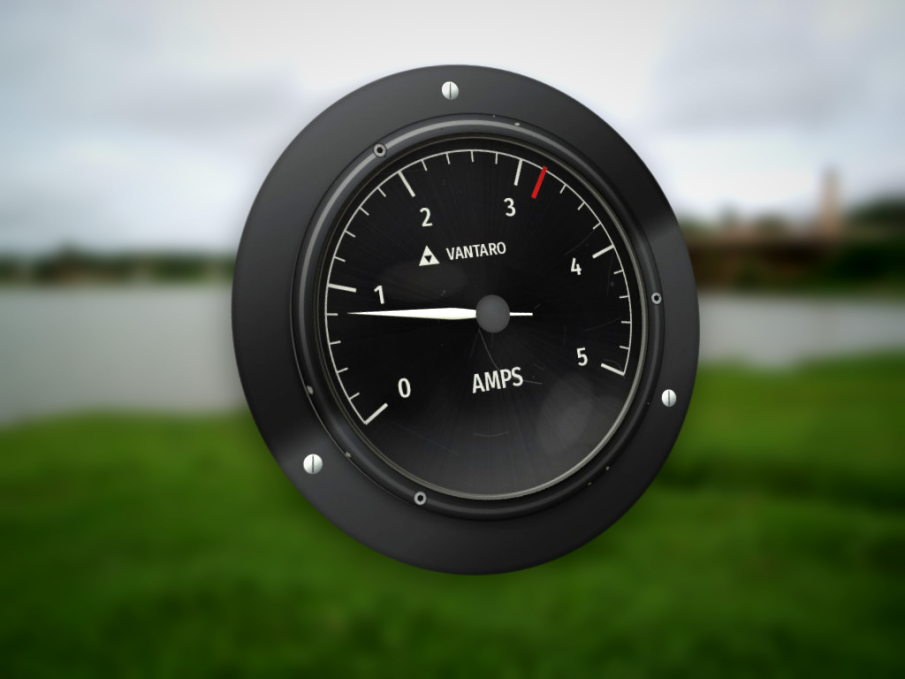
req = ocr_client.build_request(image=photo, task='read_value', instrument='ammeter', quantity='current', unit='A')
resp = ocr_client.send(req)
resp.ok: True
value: 0.8 A
